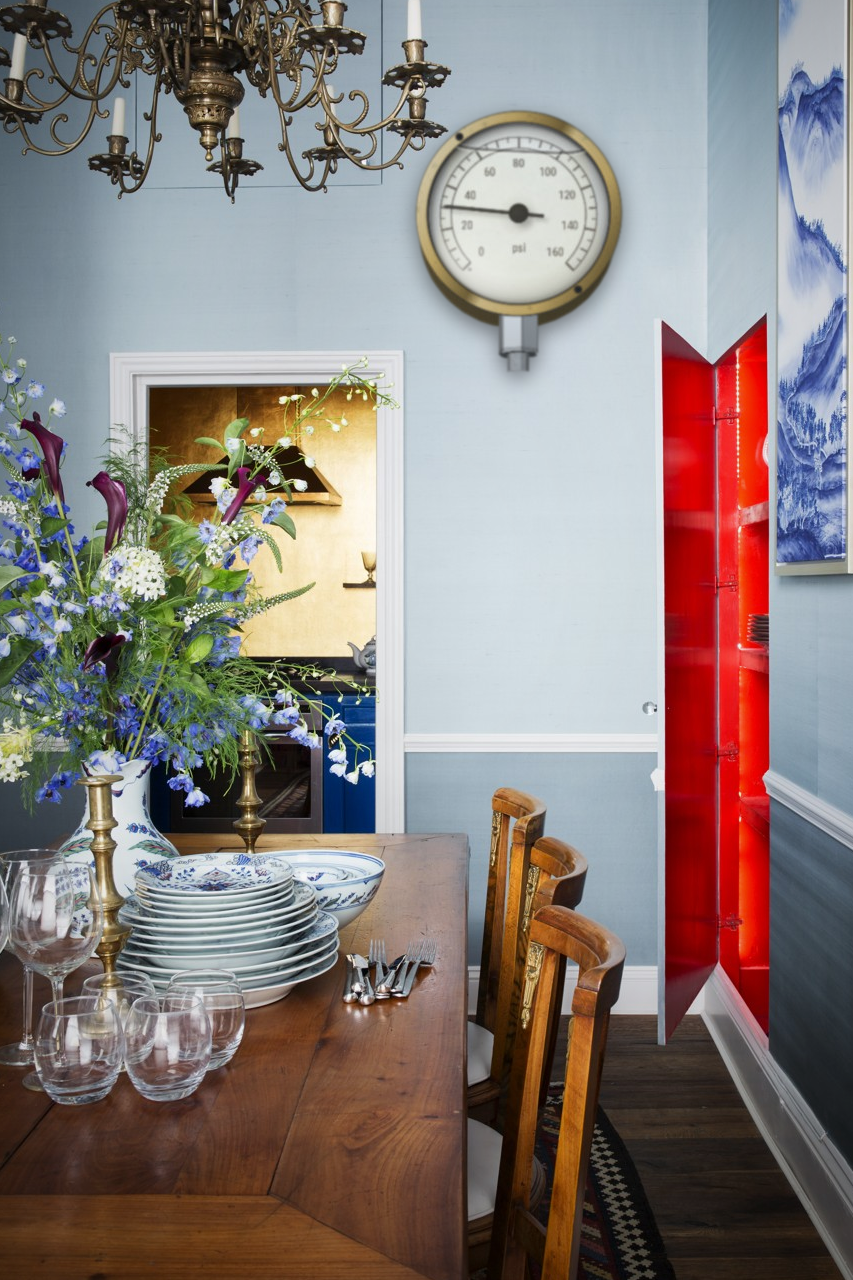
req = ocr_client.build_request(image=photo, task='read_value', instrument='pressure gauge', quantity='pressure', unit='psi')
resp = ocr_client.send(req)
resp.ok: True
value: 30 psi
